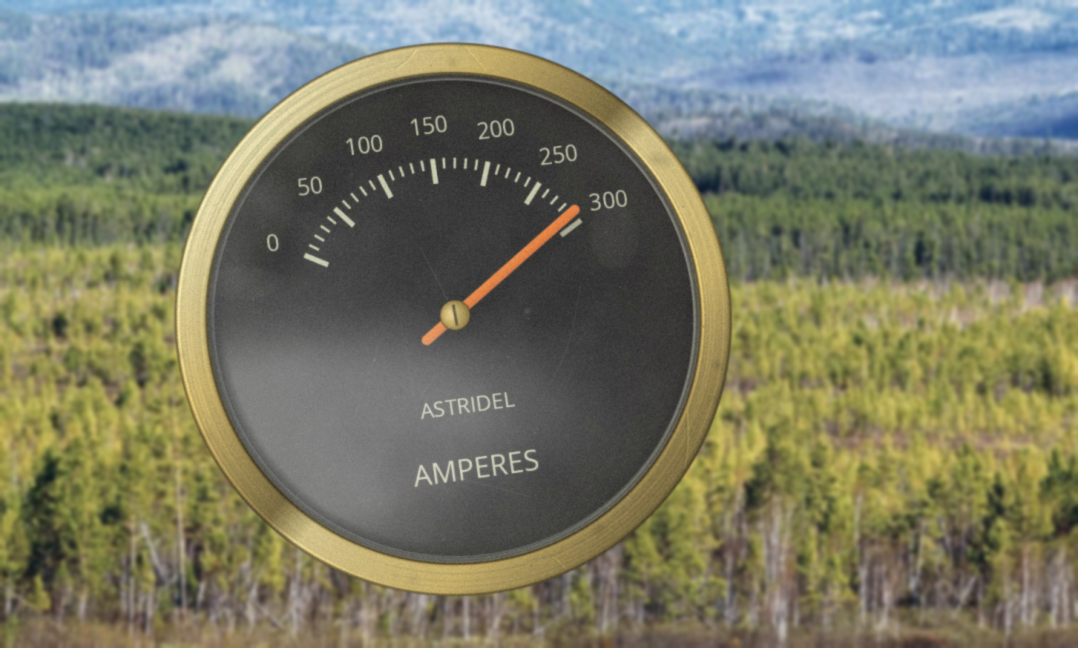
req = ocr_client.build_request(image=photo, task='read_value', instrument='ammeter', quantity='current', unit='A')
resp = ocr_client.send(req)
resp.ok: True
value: 290 A
